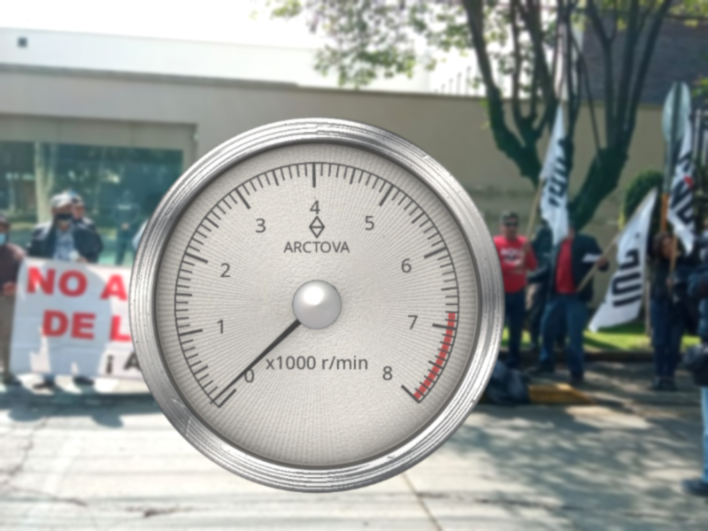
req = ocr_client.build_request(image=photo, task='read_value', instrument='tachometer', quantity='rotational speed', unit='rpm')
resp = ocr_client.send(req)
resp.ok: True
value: 100 rpm
